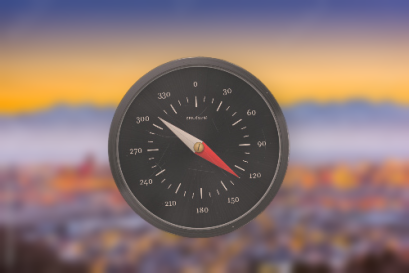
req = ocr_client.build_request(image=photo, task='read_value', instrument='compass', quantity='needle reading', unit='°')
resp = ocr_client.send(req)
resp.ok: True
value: 130 °
